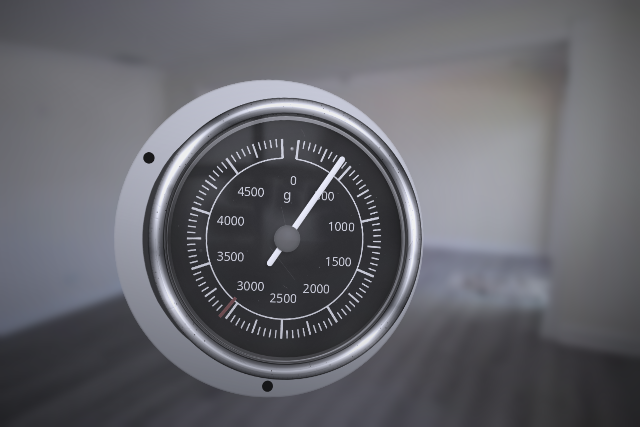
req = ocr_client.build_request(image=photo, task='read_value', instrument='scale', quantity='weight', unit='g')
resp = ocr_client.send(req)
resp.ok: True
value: 400 g
